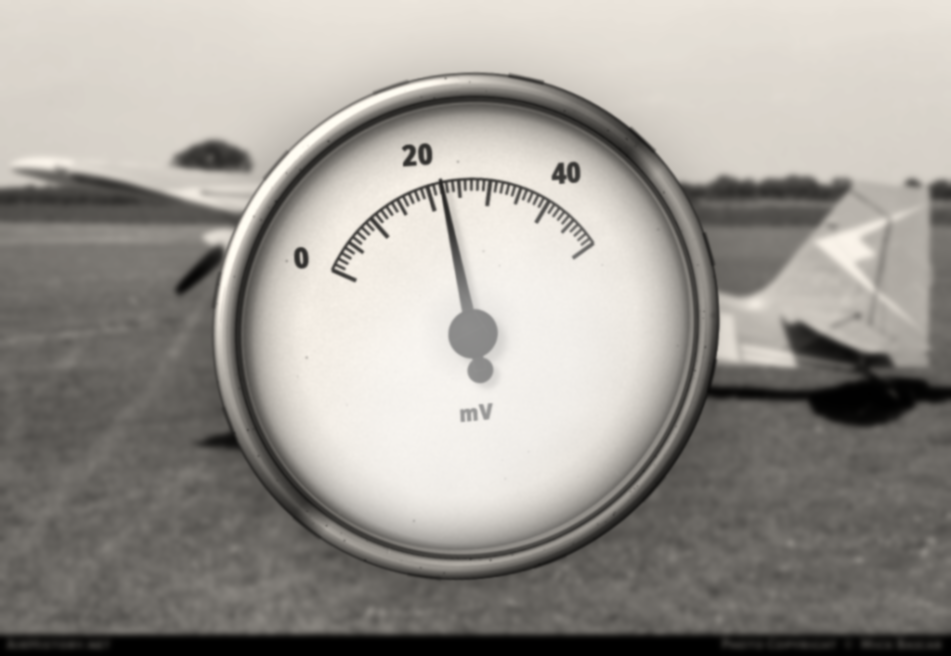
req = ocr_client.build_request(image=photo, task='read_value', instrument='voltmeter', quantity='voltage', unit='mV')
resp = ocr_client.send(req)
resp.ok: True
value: 22 mV
